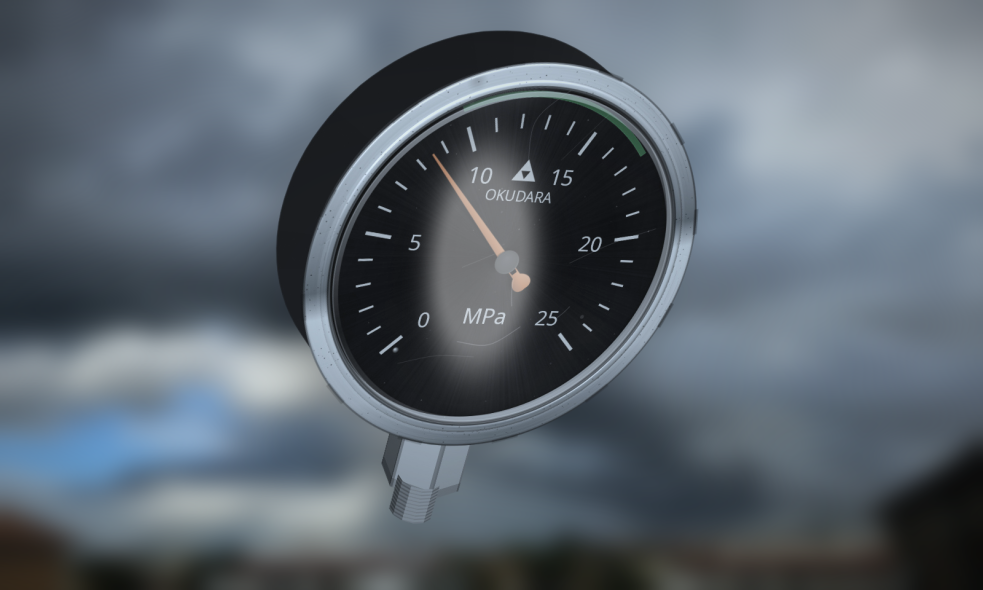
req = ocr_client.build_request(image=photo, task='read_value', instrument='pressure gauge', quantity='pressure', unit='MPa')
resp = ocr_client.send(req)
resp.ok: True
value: 8.5 MPa
